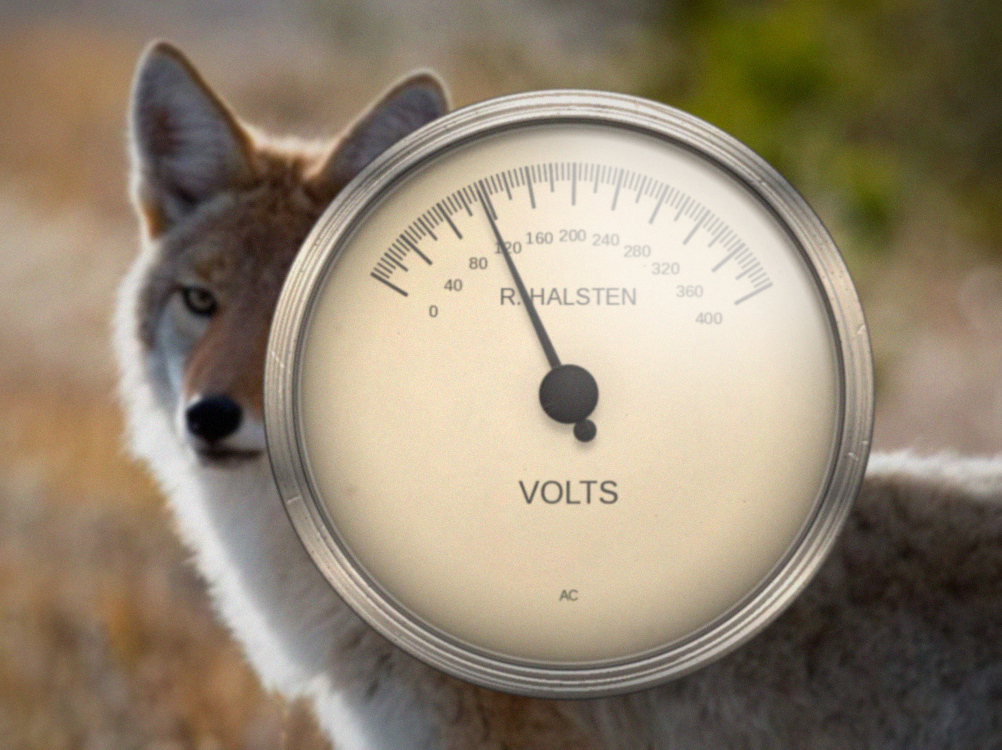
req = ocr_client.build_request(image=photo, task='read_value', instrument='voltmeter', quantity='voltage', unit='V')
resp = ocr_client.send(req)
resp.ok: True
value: 115 V
